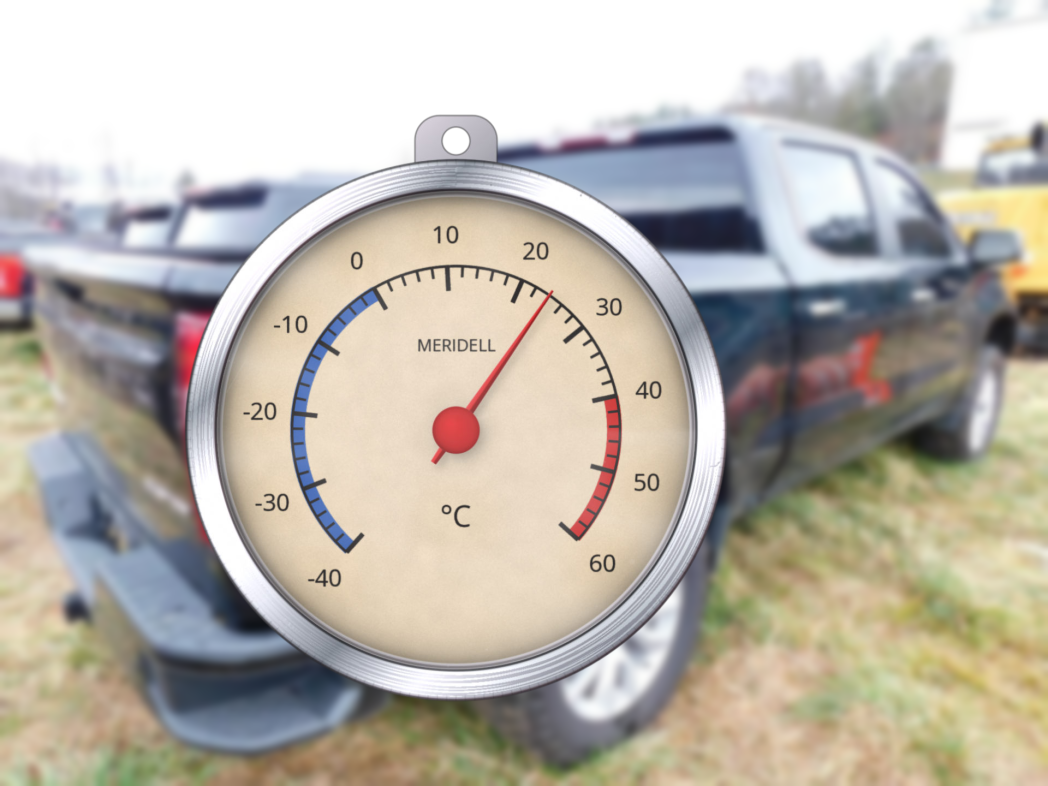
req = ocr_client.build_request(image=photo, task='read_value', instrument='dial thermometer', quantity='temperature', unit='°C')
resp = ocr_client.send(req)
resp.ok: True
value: 24 °C
